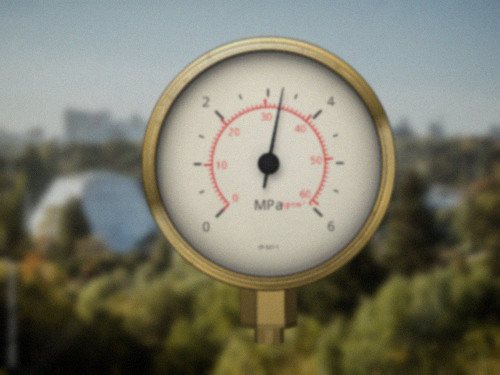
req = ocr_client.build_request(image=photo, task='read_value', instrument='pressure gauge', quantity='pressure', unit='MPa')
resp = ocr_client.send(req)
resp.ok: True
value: 3.25 MPa
